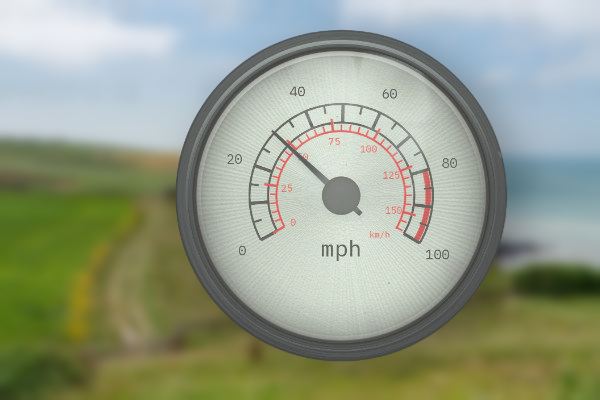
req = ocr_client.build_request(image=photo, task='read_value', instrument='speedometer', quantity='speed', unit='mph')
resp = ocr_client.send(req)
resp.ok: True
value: 30 mph
